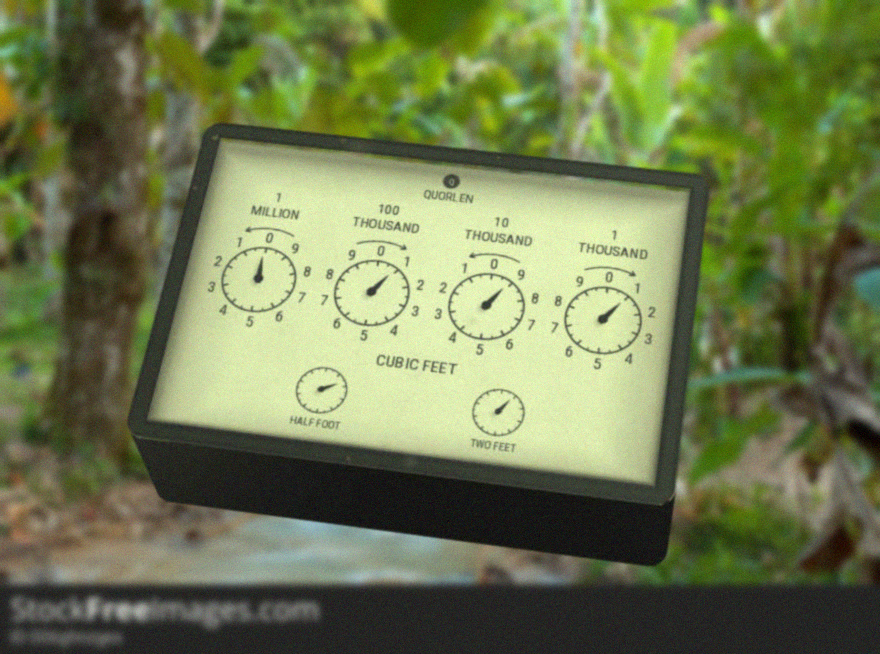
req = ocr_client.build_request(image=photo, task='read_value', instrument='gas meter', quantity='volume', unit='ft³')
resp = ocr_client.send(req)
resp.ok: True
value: 9100 ft³
